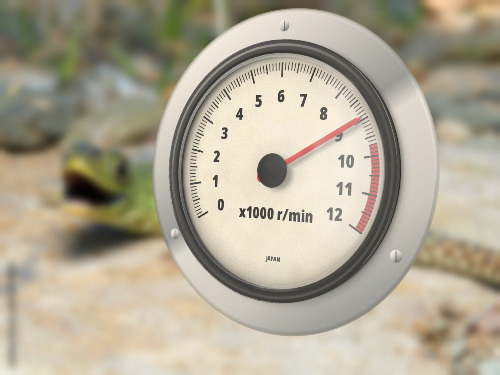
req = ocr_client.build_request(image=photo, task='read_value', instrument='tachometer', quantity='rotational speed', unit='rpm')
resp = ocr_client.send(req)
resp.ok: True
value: 9000 rpm
